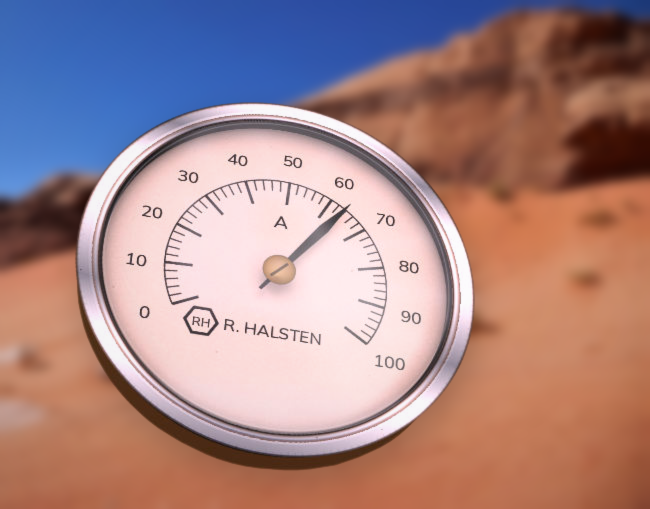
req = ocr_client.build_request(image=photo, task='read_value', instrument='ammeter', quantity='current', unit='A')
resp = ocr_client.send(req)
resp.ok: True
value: 64 A
